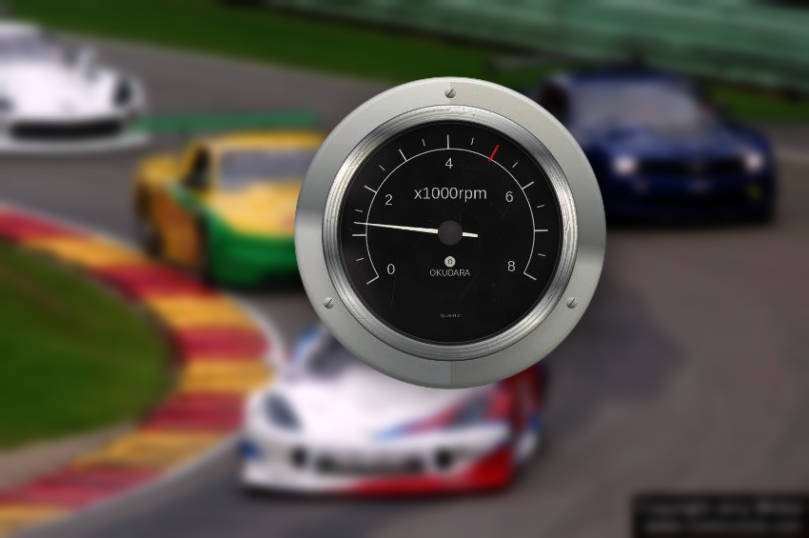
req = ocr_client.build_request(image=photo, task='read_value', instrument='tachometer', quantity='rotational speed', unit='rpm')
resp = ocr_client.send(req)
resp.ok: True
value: 1250 rpm
